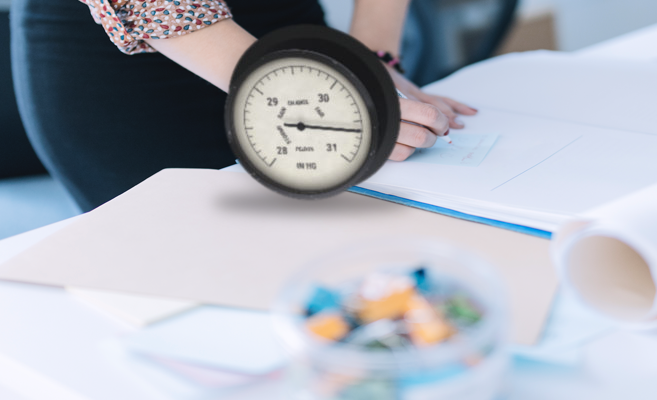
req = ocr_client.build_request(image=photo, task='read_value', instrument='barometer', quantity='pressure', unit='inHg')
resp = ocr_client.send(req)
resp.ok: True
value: 30.6 inHg
